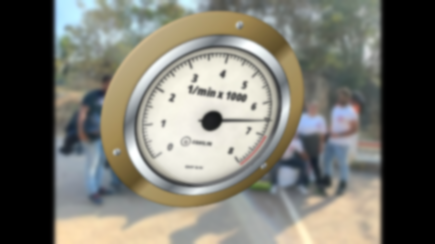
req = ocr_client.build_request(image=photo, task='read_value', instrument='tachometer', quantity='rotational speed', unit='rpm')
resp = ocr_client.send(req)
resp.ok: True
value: 6500 rpm
